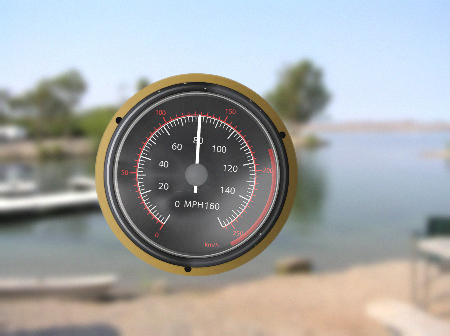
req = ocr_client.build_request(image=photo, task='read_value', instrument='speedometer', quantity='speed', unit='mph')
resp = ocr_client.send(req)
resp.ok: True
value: 80 mph
